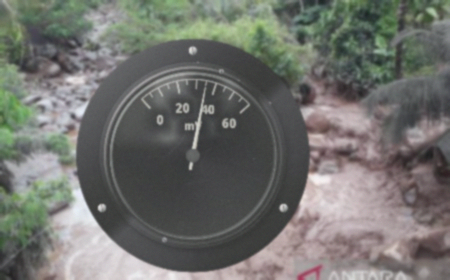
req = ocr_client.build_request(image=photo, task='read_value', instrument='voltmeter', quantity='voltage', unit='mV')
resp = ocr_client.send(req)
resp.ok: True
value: 35 mV
